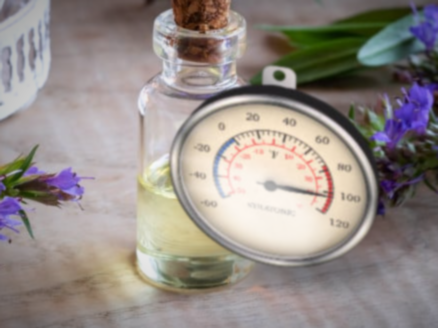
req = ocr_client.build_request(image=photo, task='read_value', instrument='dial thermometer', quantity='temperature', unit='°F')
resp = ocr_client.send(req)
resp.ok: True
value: 100 °F
